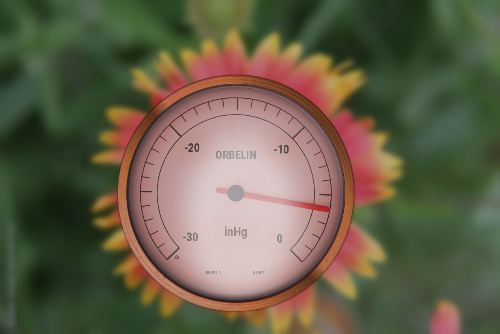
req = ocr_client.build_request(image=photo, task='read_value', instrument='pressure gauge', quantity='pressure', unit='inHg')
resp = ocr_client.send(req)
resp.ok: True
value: -4 inHg
